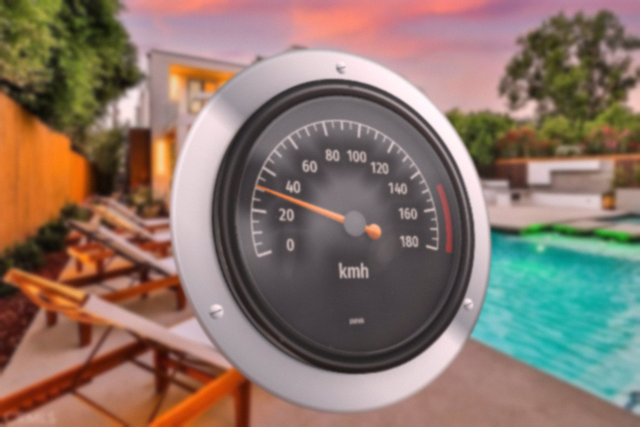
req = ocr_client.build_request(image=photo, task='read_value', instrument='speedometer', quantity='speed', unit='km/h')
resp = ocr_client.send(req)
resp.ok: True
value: 30 km/h
